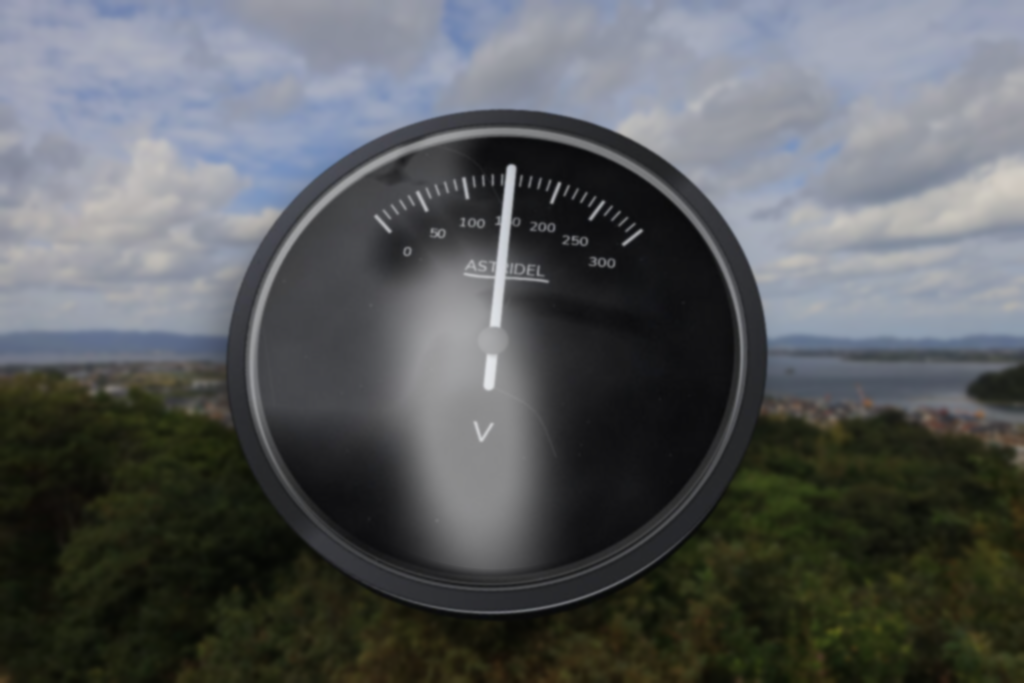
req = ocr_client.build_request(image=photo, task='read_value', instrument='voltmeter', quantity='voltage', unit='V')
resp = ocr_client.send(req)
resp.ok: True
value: 150 V
